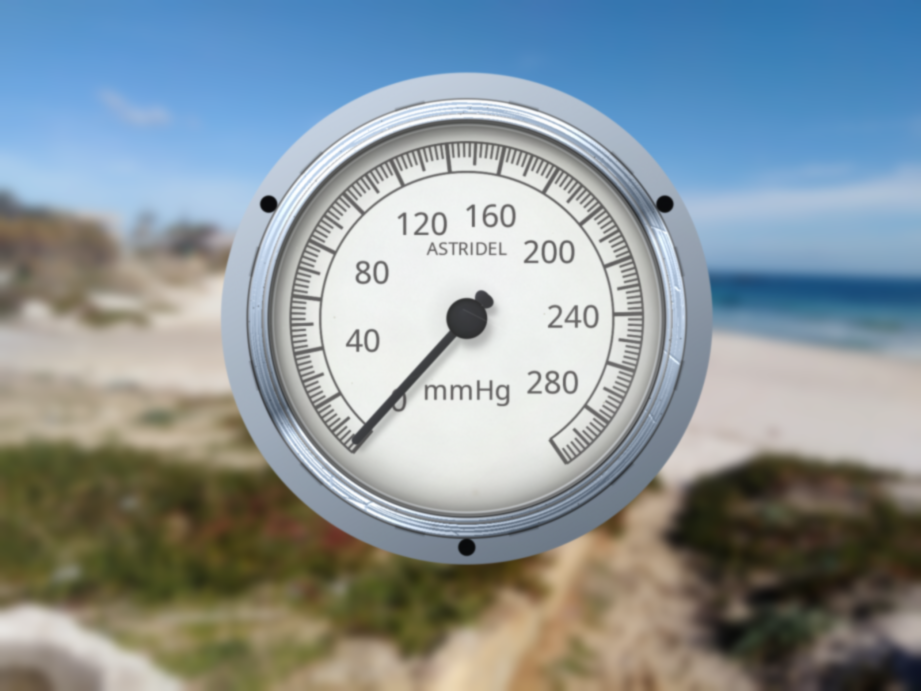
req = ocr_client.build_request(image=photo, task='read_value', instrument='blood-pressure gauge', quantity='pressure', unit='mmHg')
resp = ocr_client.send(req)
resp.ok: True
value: 2 mmHg
